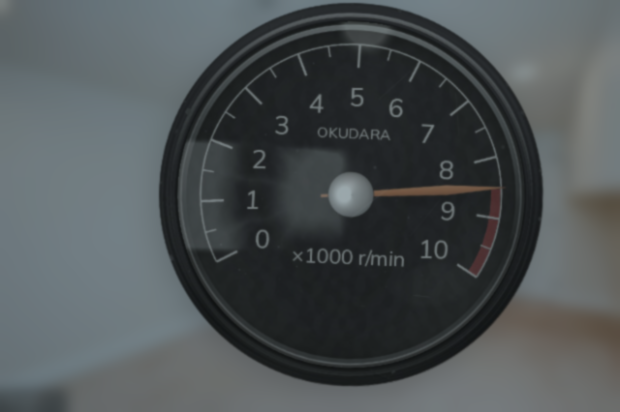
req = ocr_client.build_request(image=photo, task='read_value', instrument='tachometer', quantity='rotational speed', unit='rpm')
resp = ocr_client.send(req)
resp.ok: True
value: 8500 rpm
